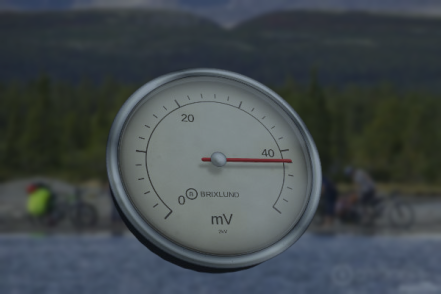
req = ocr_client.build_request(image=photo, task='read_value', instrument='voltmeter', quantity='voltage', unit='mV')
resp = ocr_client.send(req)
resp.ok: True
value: 42 mV
